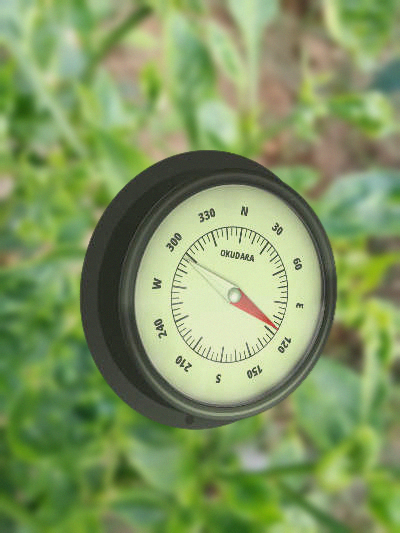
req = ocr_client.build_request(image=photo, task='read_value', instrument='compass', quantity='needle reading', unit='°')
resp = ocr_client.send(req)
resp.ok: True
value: 115 °
